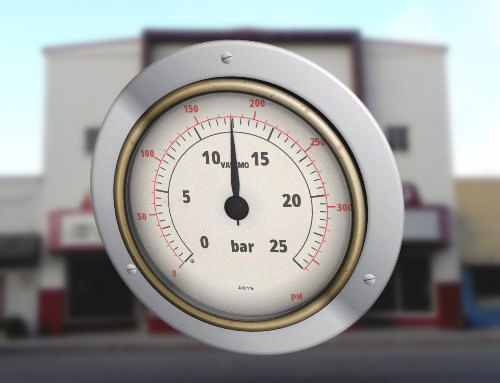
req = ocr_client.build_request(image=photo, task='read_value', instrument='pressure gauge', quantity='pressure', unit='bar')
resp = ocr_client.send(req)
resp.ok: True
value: 12.5 bar
